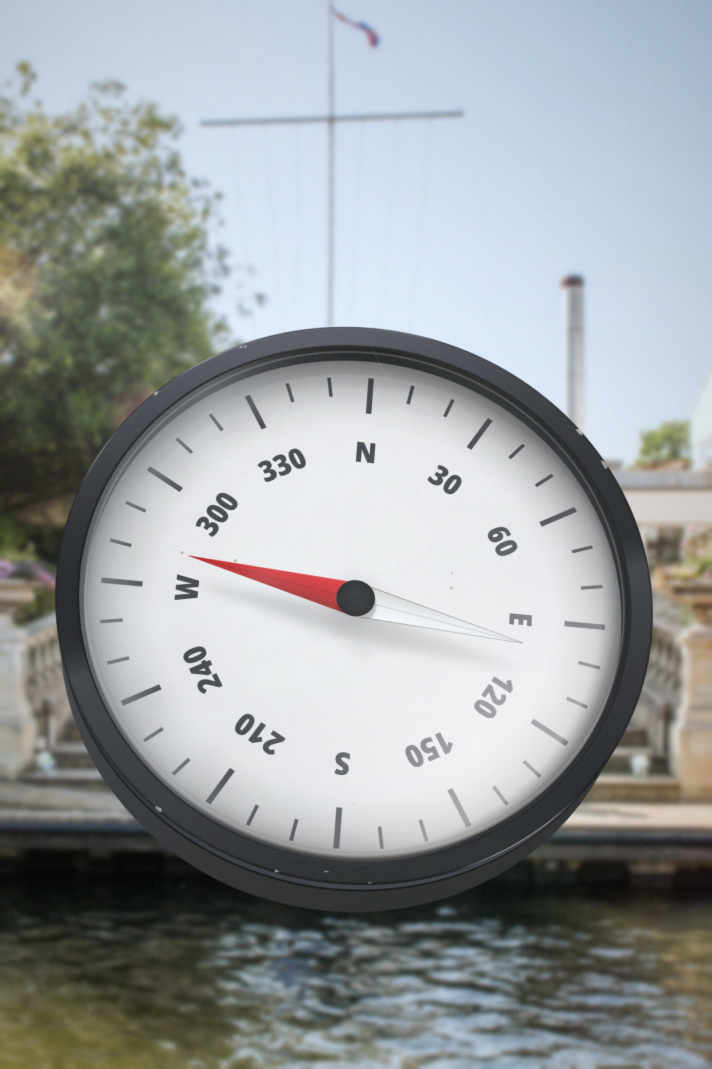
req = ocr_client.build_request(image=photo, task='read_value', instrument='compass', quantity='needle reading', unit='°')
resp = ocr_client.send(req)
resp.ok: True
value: 280 °
